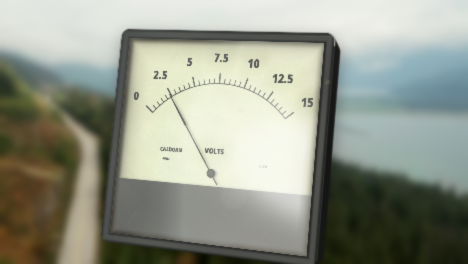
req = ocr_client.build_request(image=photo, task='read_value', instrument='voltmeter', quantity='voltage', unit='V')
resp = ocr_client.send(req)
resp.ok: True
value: 2.5 V
